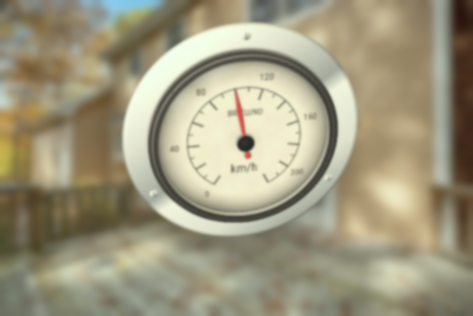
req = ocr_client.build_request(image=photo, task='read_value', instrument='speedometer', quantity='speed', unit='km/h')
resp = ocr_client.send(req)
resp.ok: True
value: 100 km/h
